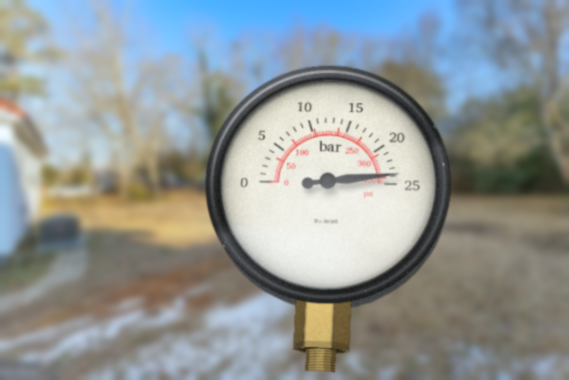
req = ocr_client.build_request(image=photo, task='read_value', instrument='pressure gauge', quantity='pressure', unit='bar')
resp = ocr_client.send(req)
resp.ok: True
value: 24 bar
